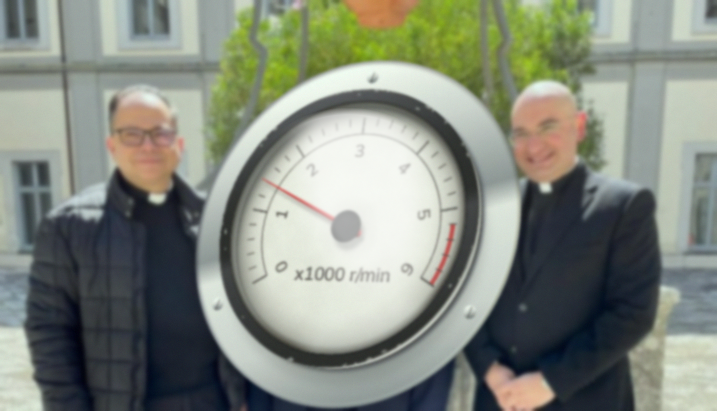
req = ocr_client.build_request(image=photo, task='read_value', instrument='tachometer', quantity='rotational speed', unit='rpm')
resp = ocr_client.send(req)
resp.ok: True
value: 1400 rpm
